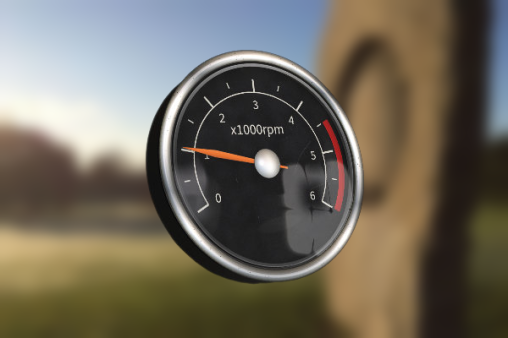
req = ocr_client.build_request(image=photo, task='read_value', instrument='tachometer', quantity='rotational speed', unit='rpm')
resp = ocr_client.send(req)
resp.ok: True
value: 1000 rpm
